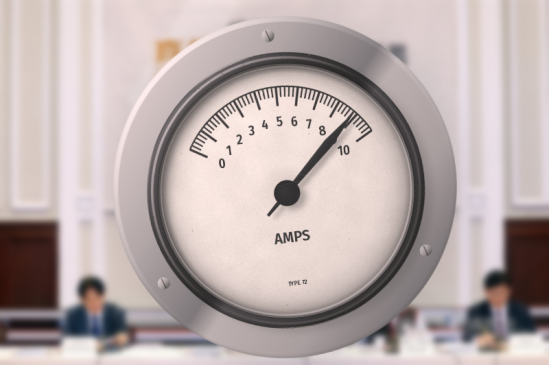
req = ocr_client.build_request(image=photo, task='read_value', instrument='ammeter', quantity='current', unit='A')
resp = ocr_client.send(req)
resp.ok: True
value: 8.8 A
